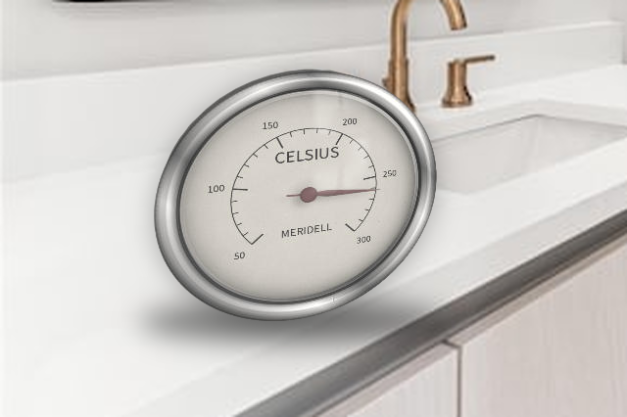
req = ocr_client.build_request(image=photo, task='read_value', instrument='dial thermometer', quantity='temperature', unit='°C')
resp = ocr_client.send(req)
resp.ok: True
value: 260 °C
